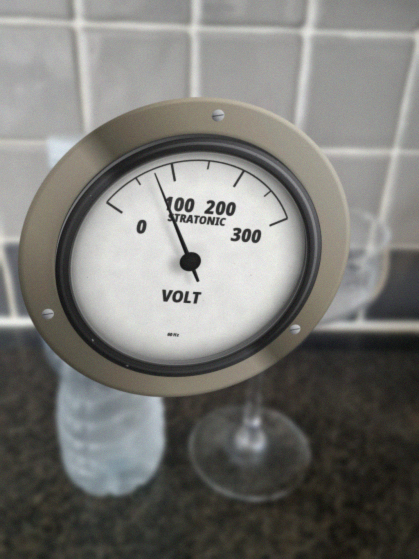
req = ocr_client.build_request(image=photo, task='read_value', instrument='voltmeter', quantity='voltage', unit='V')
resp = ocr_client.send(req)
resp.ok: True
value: 75 V
